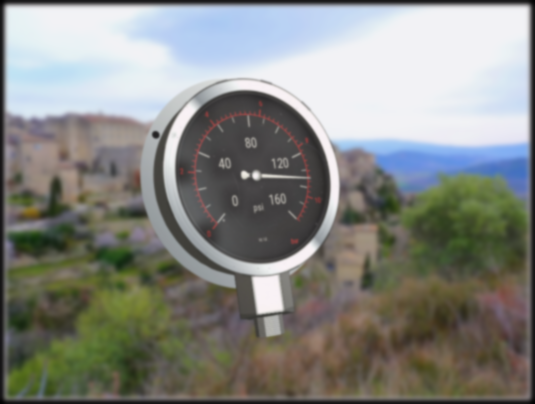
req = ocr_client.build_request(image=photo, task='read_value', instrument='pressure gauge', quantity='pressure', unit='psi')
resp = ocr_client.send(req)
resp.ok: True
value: 135 psi
